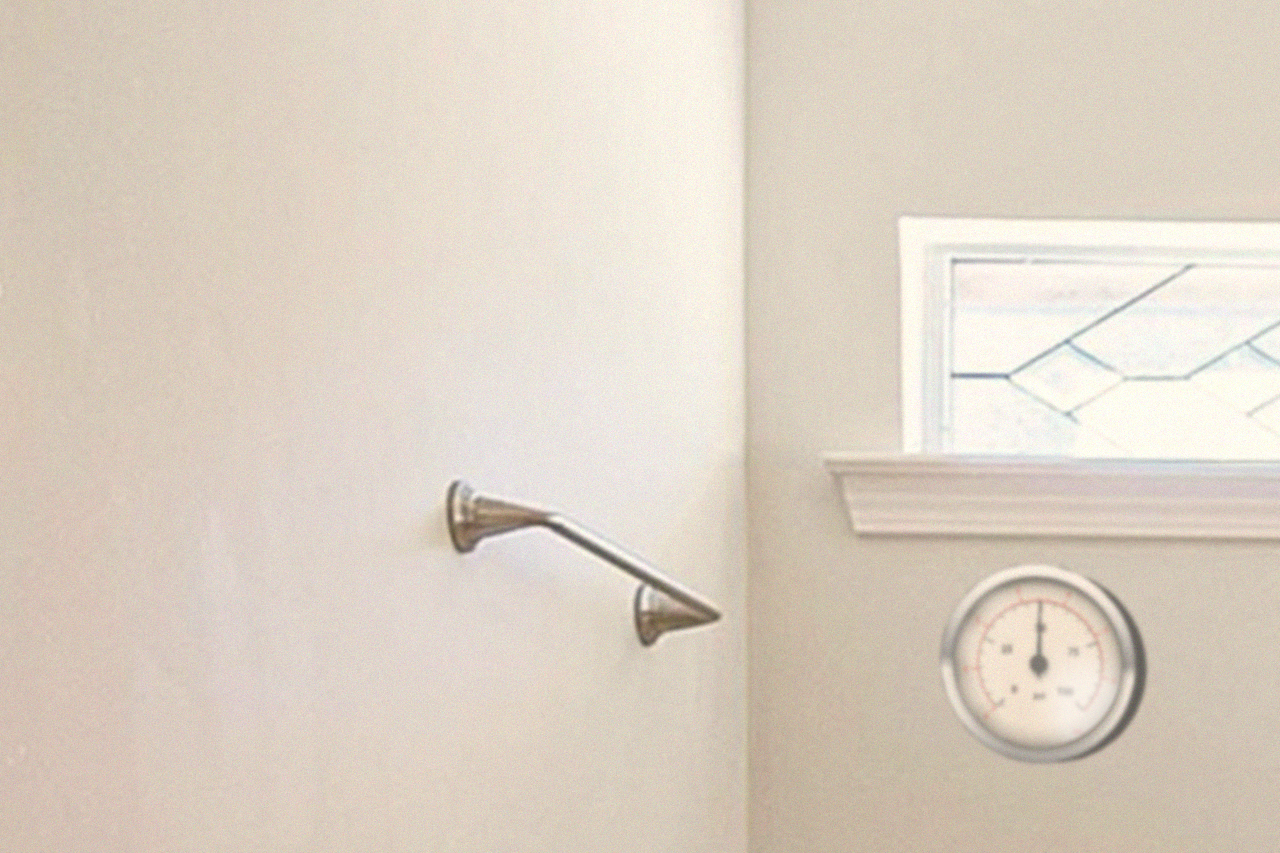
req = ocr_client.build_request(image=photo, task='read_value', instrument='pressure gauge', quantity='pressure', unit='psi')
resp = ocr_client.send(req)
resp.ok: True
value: 50 psi
